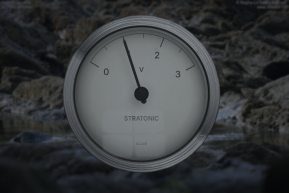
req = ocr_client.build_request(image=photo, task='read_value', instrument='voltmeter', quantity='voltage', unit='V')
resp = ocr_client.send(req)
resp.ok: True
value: 1 V
